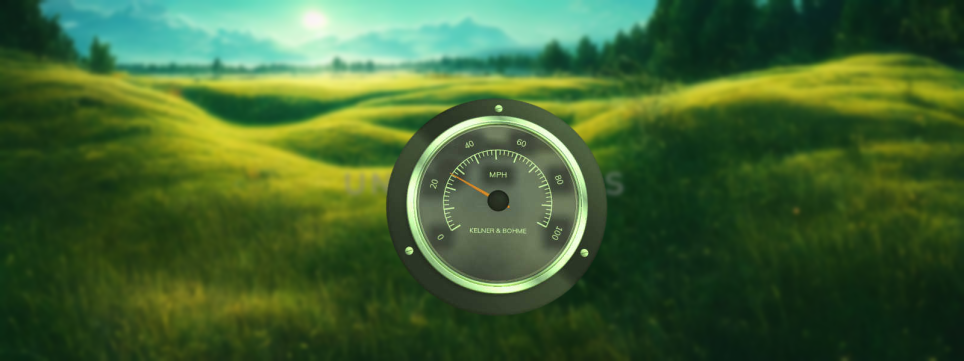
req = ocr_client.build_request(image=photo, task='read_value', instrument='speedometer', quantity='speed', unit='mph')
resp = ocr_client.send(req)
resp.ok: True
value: 26 mph
